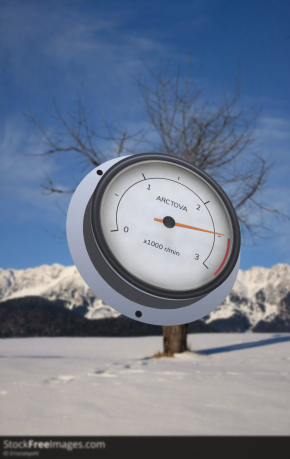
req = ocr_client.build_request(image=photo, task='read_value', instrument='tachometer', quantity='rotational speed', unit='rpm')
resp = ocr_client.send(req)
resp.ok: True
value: 2500 rpm
